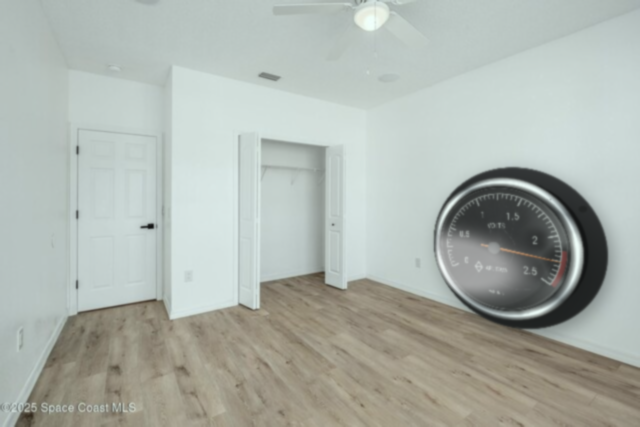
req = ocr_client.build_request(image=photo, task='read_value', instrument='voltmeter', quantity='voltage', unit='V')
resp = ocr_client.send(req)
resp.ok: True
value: 2.25 V
